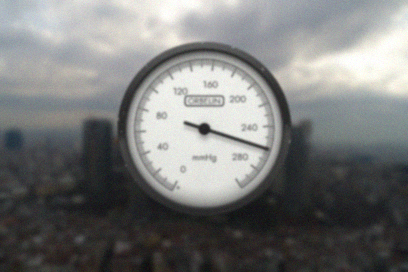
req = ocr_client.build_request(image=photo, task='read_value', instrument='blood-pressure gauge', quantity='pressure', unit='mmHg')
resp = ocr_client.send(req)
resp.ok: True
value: 260 mmHg
